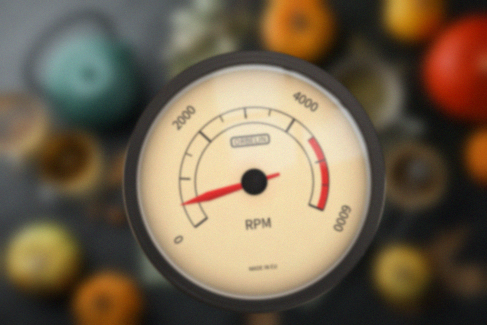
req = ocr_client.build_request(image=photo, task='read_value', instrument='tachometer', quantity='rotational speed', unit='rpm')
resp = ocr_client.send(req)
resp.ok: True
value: 500 rpm
